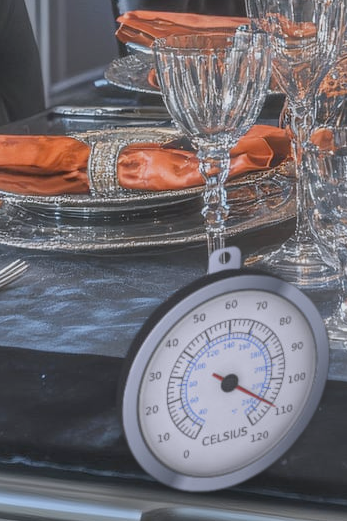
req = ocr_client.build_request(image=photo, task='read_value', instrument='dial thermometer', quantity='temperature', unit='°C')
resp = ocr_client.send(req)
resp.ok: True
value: 110 °C
